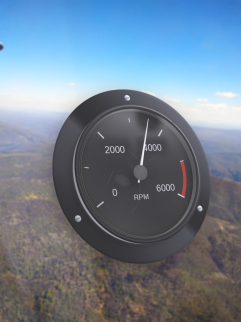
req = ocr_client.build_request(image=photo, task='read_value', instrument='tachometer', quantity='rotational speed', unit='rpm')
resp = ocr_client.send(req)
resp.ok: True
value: 3500 rpm
